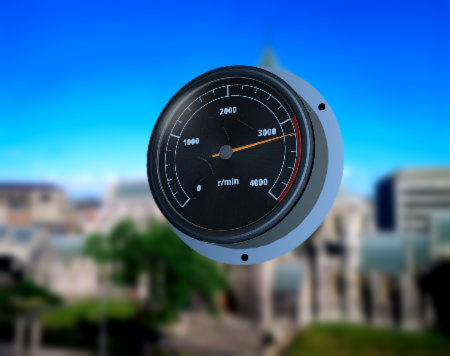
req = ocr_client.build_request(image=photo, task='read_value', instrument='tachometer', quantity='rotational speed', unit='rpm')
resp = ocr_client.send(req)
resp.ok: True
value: 3200 rpm
